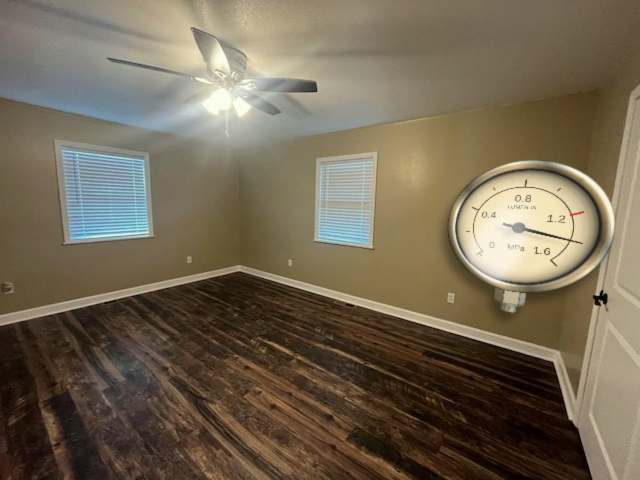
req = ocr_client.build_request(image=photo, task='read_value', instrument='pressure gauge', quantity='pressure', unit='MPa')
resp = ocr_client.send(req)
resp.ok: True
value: 1.4 MPa
